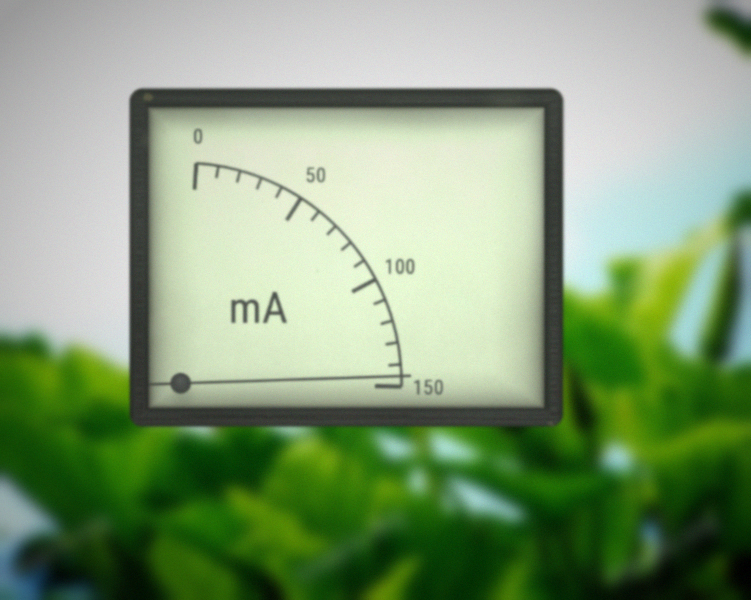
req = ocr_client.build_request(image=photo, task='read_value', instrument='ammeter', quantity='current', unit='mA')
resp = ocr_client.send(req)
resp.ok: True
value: 145 mA
